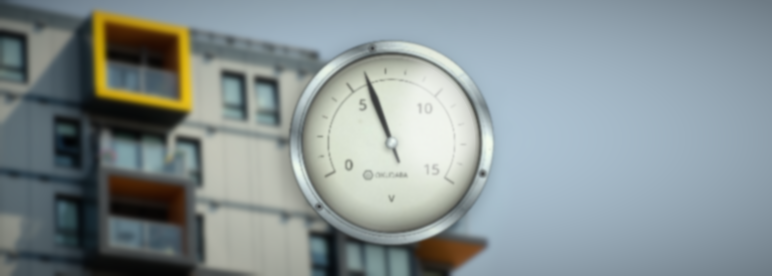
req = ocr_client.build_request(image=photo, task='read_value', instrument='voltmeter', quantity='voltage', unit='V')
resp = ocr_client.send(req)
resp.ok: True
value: 6 V
